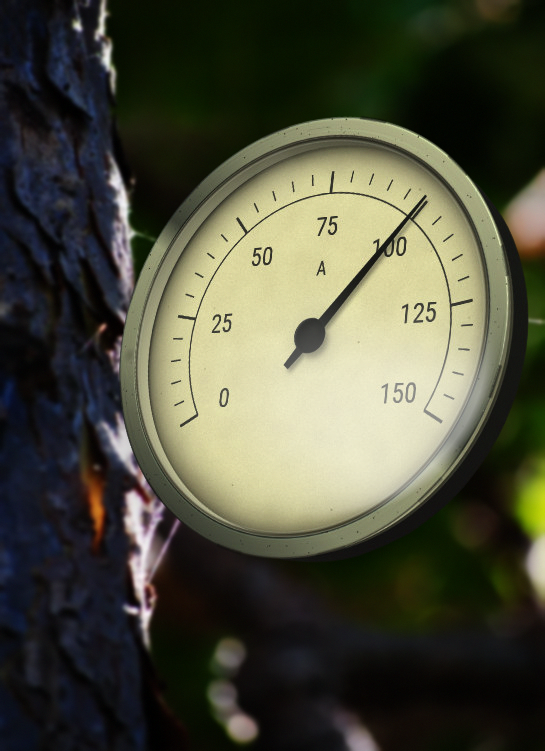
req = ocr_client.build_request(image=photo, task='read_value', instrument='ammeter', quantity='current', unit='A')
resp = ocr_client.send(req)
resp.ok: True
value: 100 A
